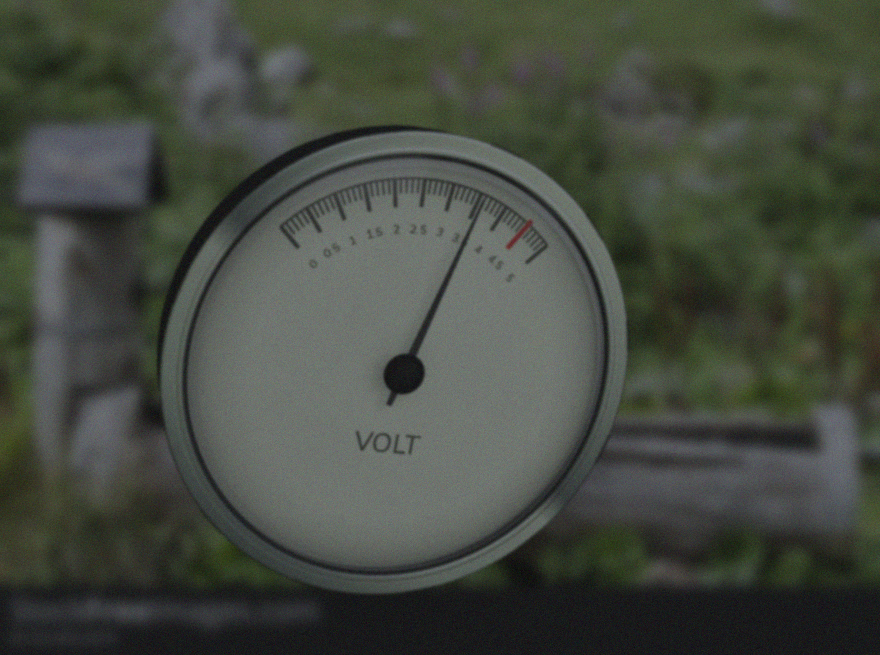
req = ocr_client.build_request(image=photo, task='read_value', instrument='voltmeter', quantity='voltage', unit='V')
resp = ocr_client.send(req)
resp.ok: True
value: 3.5 V
